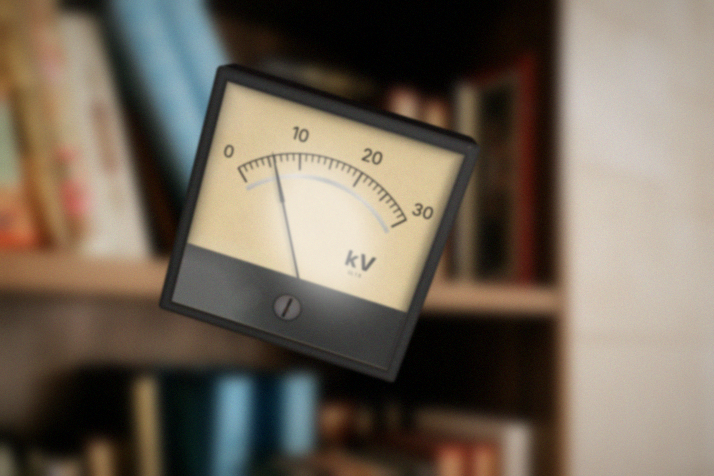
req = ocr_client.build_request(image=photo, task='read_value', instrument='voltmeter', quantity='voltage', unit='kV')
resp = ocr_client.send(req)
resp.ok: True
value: 6 kV
